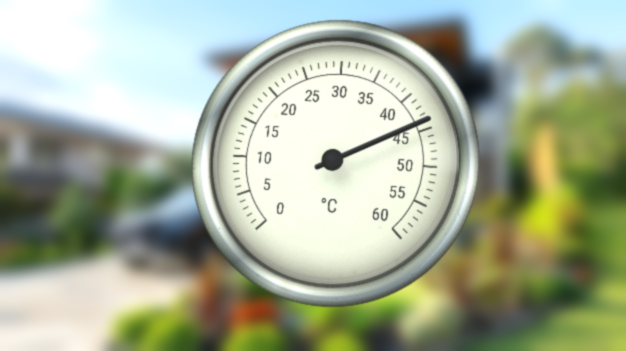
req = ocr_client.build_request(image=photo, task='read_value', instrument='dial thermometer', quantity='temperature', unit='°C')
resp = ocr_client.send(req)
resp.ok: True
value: 44 °C
